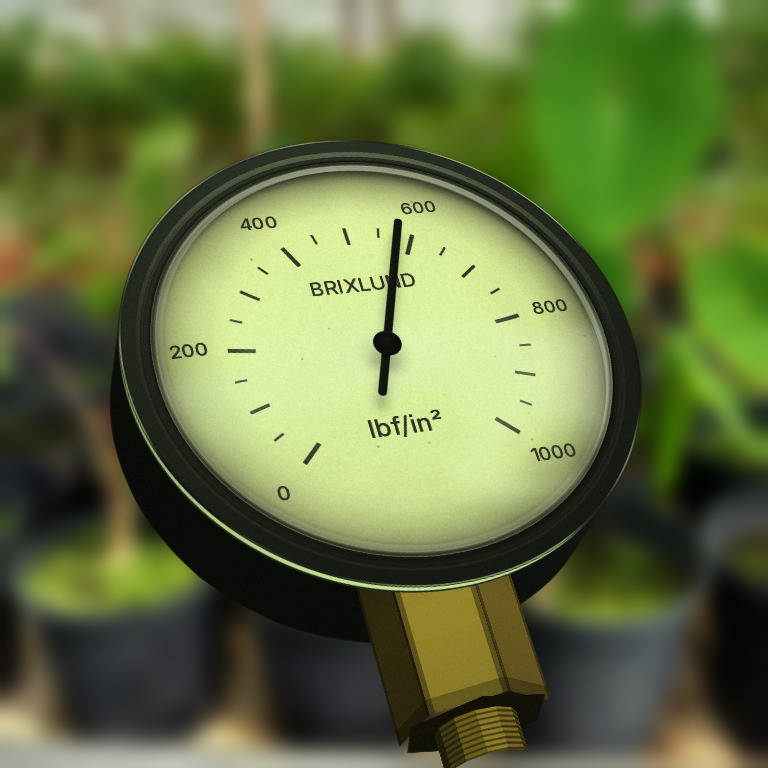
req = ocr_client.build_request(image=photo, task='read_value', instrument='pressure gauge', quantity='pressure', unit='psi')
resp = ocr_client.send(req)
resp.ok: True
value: 575 psi
